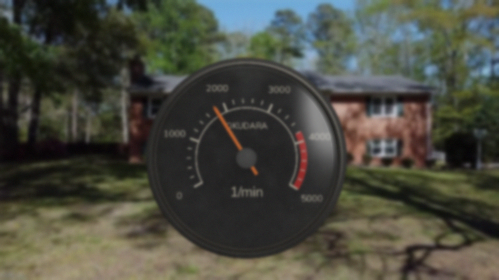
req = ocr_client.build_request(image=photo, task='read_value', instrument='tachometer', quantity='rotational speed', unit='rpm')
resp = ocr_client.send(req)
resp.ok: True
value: 1800 rpm
